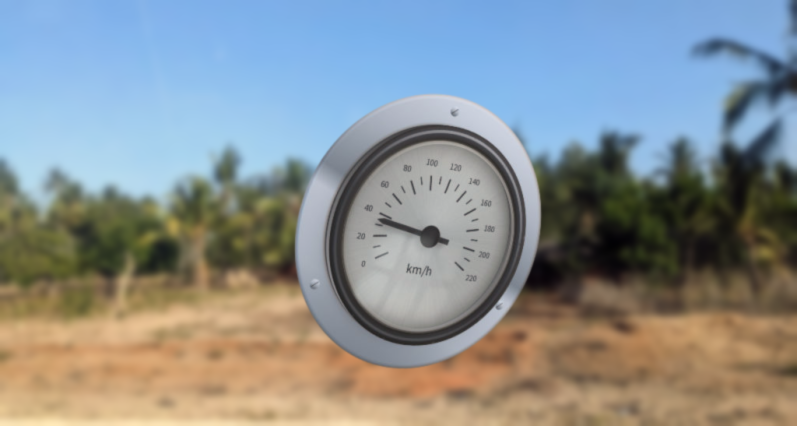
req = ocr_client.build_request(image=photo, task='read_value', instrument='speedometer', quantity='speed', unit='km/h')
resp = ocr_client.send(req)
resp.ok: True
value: 35 km/h
